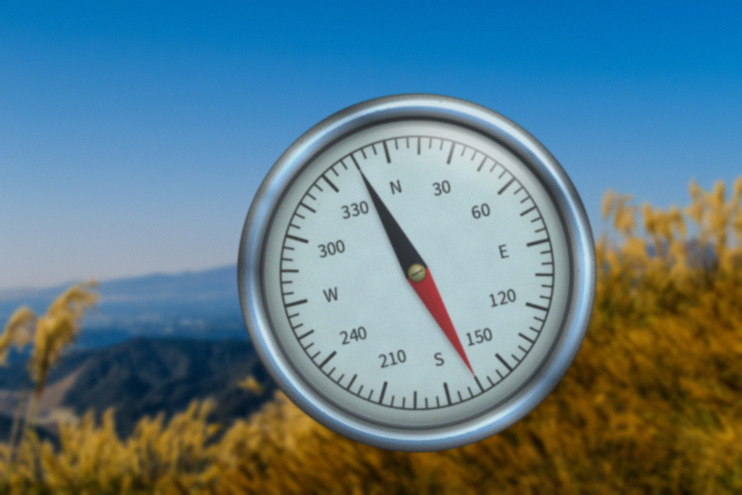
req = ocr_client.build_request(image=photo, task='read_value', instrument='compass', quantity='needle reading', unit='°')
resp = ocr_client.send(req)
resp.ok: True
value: 165 °
